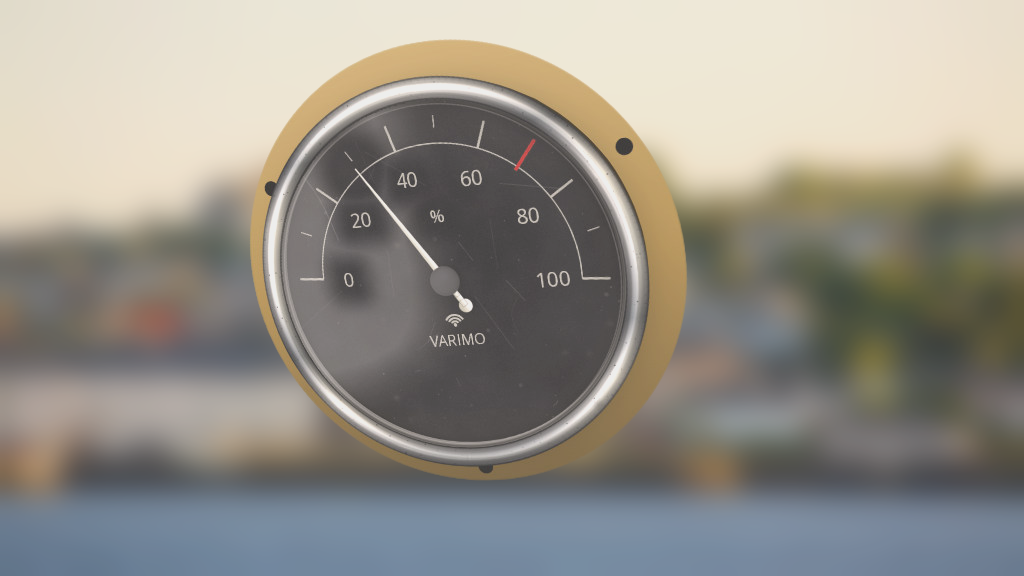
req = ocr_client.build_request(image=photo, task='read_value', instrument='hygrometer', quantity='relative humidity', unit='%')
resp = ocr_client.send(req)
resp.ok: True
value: 30 %
